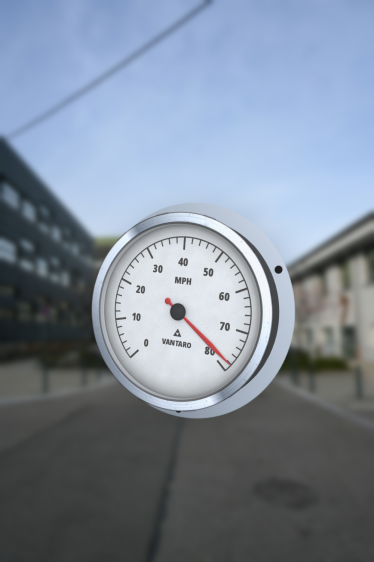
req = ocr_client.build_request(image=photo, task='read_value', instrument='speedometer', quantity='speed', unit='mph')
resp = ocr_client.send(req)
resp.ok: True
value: 78 mph
